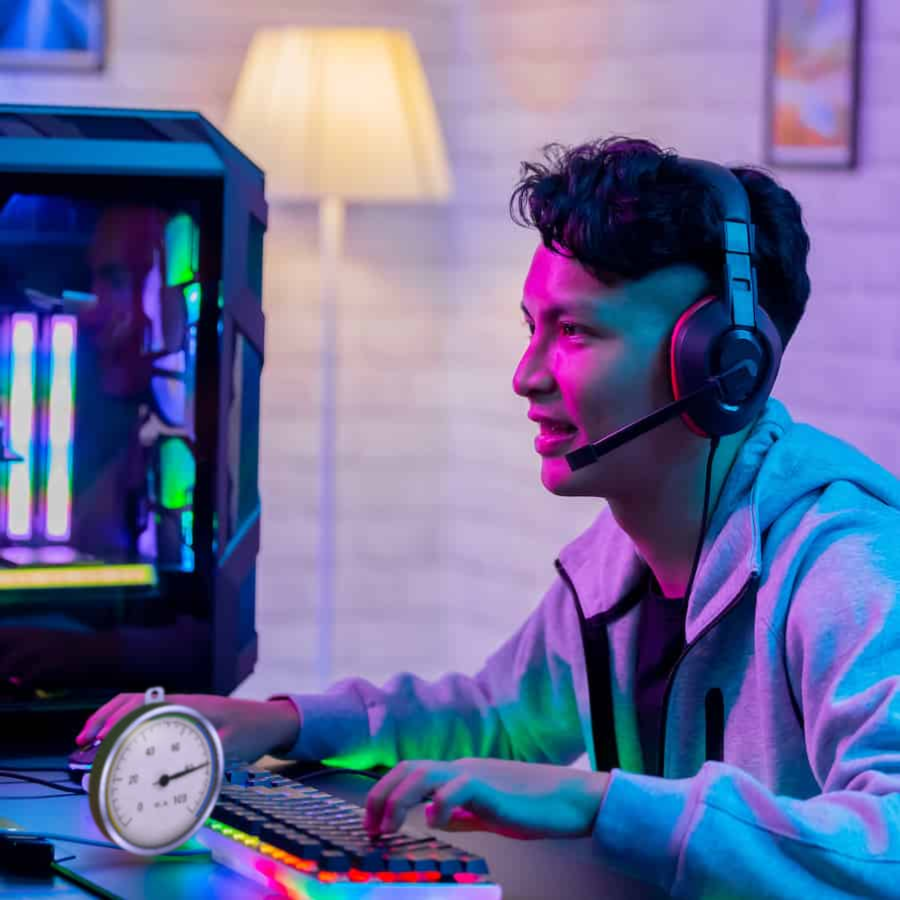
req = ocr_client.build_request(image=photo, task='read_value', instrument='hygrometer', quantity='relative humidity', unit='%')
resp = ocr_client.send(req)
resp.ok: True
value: 80 %
